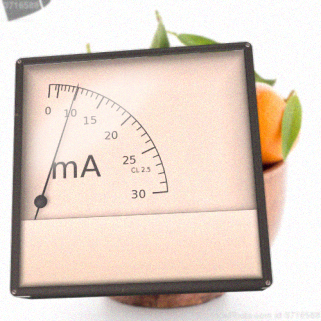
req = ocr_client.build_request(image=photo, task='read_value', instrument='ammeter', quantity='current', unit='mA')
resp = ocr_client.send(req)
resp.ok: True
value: 10 mA
